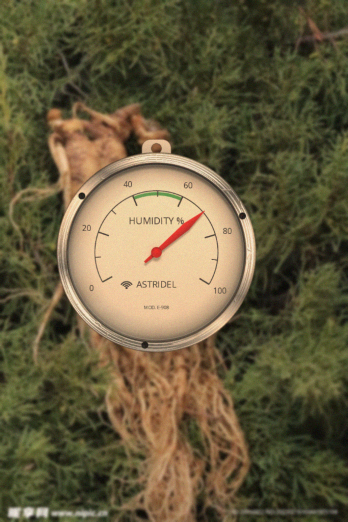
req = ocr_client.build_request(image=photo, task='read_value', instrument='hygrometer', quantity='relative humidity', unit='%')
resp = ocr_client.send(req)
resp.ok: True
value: 70 %
